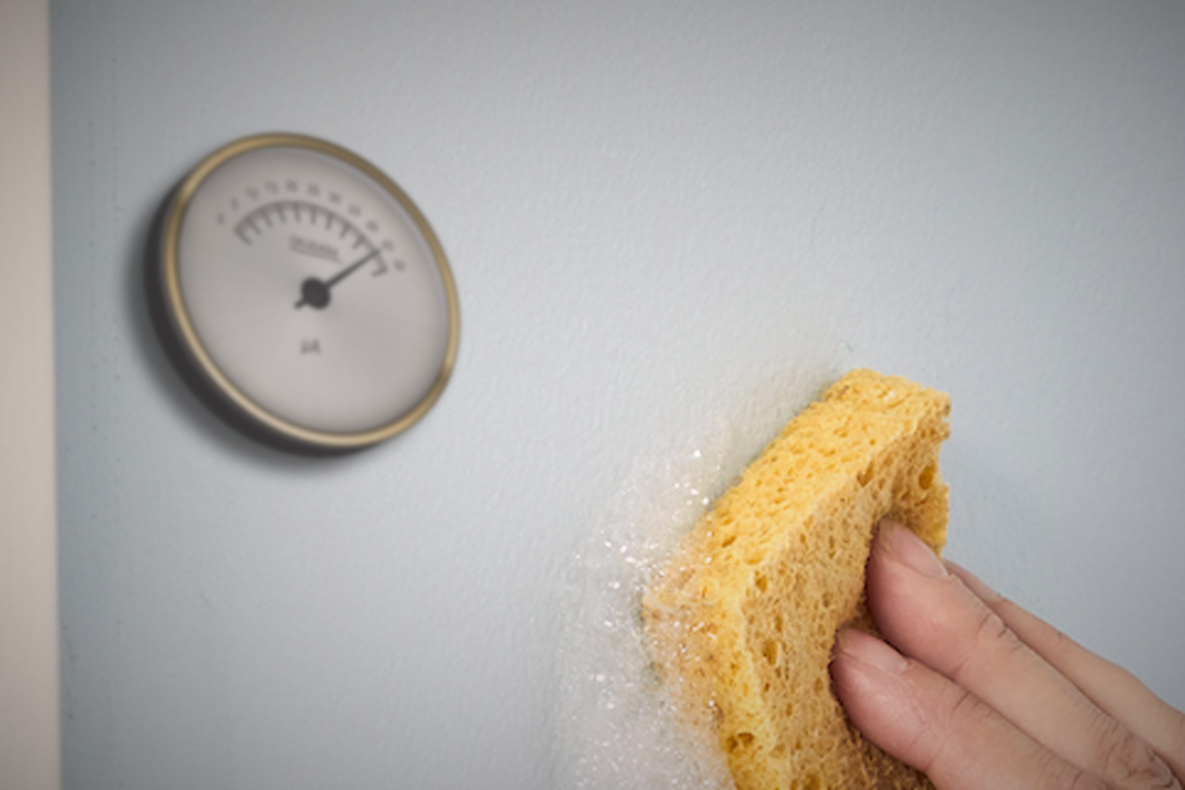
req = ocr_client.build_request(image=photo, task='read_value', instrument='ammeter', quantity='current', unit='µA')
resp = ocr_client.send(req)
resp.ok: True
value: 45 µA
